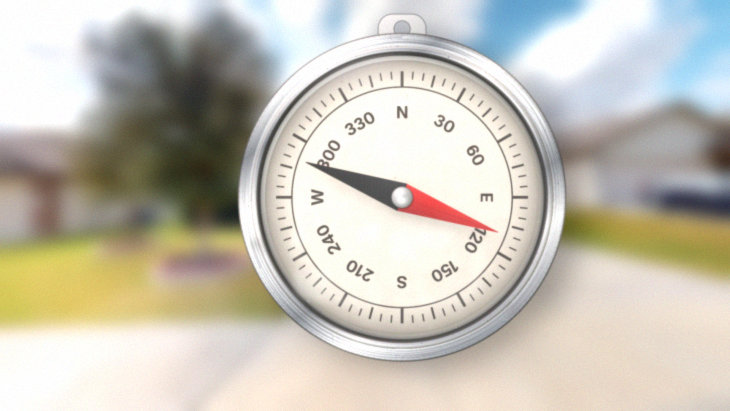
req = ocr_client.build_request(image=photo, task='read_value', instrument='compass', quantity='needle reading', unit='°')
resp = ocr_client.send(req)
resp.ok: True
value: 110 °
